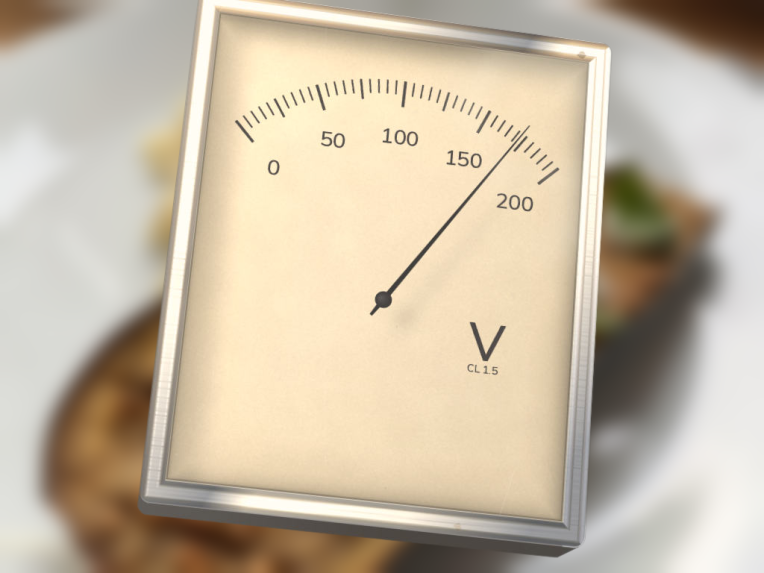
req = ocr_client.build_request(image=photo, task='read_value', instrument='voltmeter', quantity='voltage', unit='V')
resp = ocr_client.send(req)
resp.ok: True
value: 172.5 V
